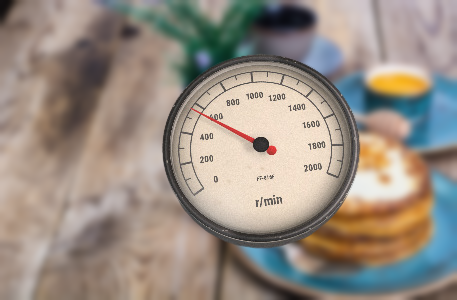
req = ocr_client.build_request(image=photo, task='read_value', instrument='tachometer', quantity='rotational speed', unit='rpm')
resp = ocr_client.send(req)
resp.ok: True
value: 550 rpm
